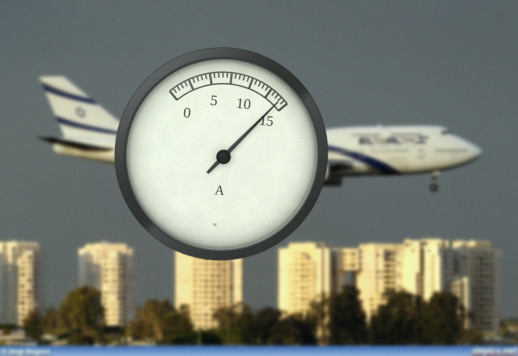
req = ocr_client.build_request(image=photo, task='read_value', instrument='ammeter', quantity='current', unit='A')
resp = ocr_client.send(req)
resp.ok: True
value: 14 A
